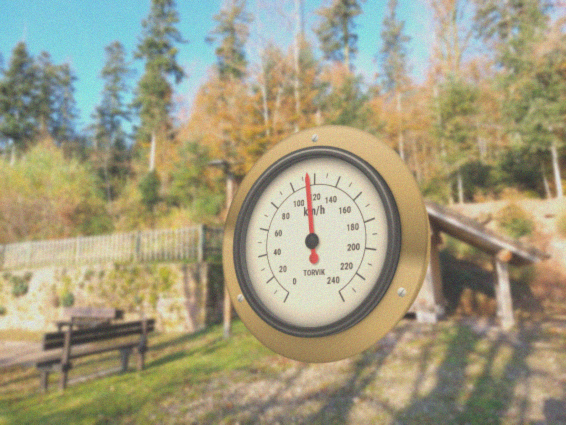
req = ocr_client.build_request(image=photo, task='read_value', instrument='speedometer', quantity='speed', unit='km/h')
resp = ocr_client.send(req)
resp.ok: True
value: 115 km/h
